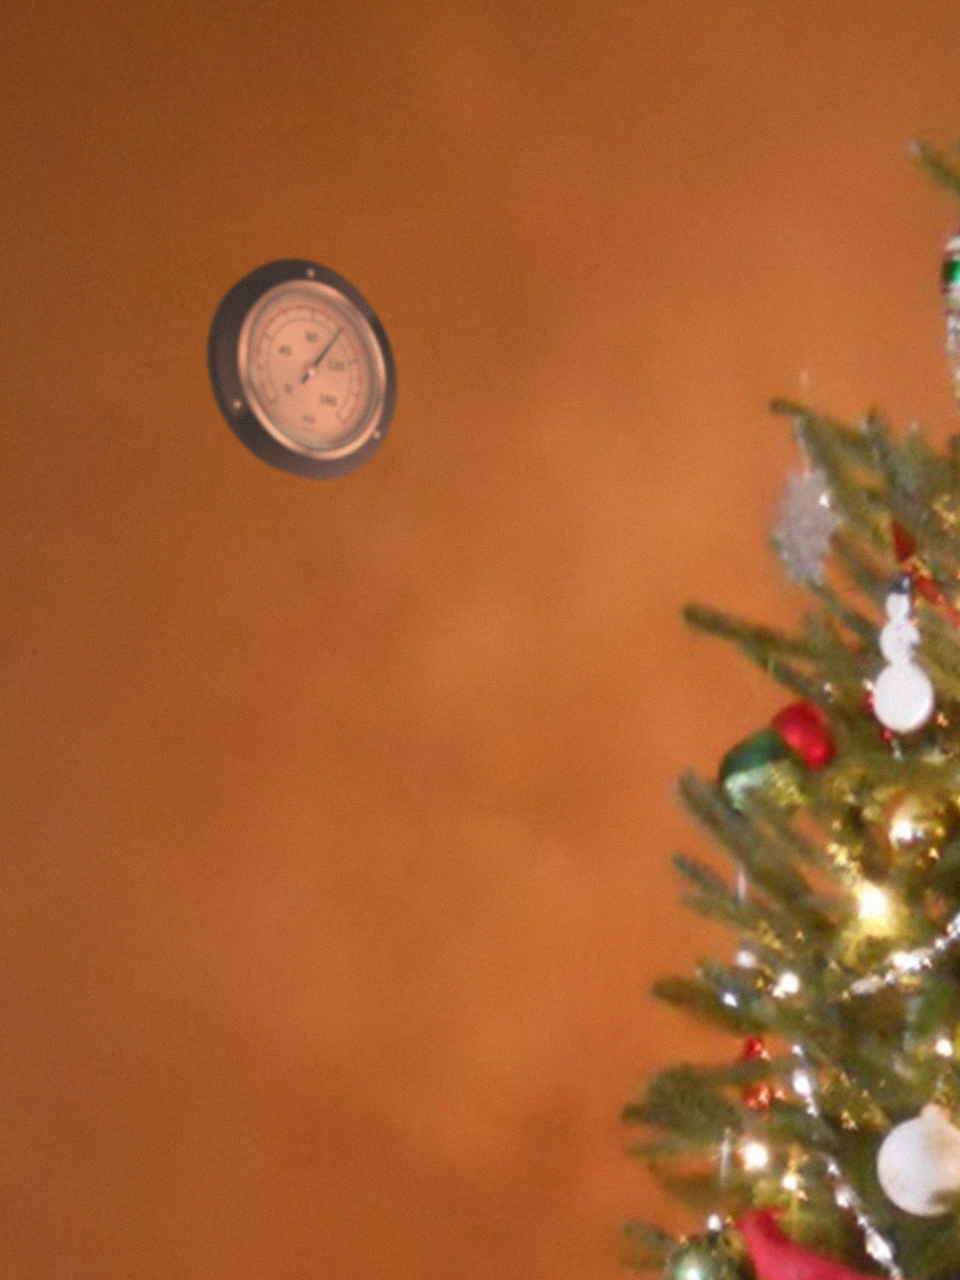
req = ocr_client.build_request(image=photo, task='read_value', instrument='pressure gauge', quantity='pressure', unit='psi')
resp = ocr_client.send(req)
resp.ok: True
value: 100 psi
